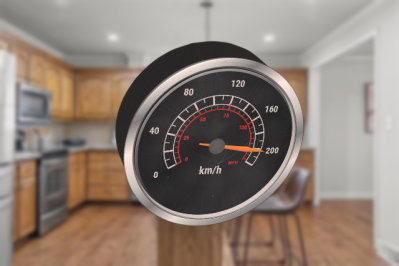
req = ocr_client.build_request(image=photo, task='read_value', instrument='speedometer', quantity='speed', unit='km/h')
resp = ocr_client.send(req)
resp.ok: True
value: 200 km/h
